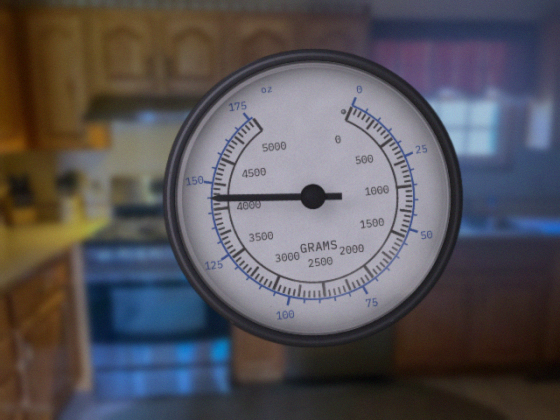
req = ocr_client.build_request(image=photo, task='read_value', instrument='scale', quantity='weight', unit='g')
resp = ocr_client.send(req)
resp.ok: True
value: 4100 g
